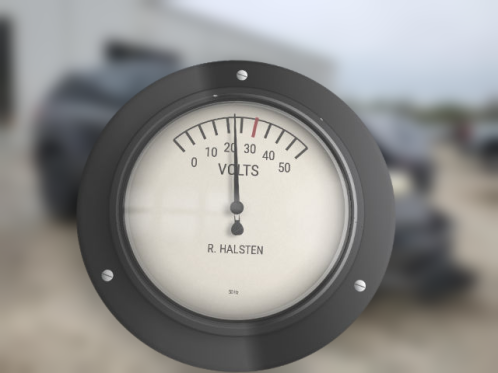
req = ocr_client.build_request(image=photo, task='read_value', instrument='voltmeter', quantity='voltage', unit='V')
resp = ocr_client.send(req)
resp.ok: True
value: 22.5 V
